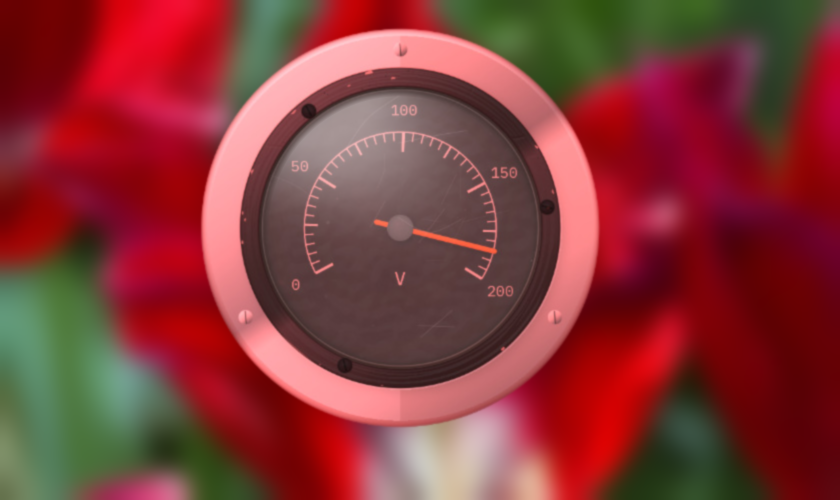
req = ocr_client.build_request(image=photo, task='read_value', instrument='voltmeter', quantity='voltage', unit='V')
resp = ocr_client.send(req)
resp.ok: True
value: 185 V
